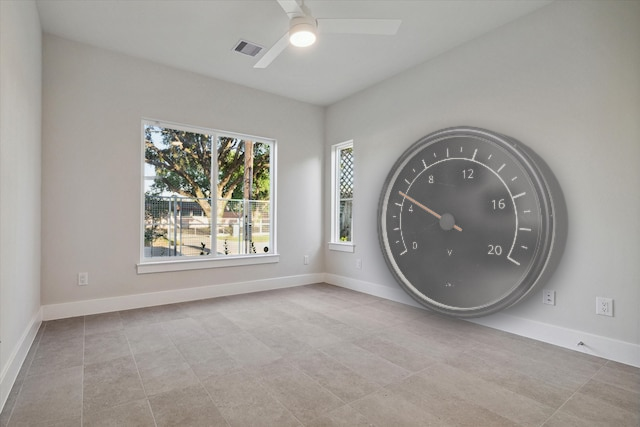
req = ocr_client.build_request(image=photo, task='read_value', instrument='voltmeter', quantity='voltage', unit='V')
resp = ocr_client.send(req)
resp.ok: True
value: 5 V
